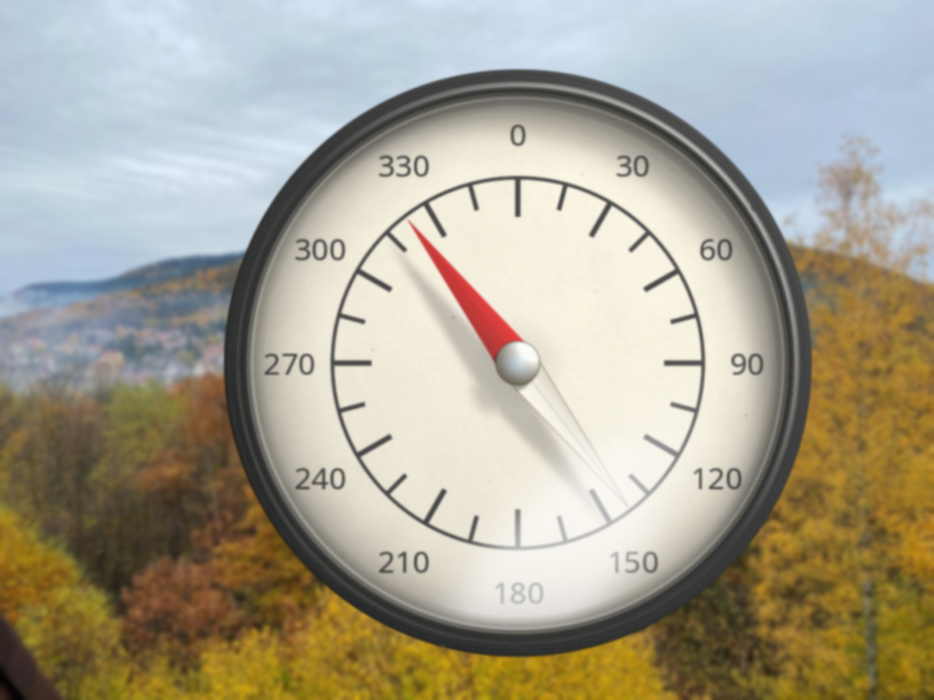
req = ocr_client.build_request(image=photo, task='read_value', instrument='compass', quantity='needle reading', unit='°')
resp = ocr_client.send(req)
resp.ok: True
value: 322.5 °
